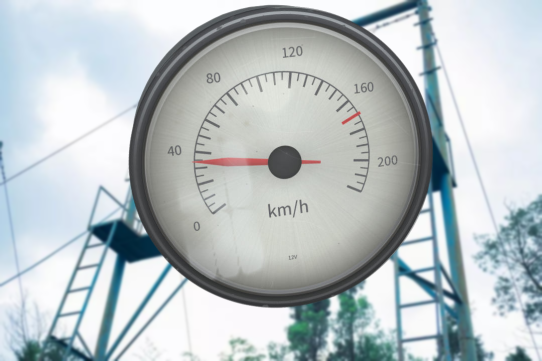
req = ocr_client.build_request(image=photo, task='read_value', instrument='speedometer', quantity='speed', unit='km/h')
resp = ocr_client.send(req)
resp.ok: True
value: 35 km/h
